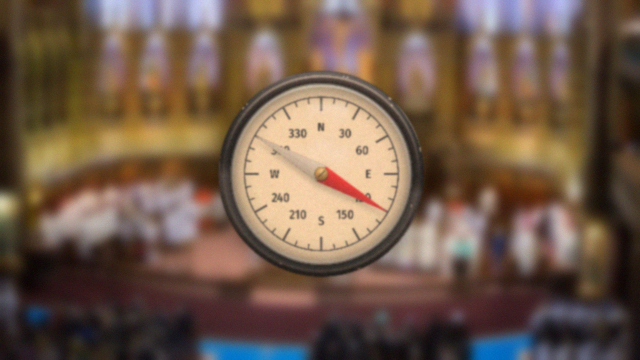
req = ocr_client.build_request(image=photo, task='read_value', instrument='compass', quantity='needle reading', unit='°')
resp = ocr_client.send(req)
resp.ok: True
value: 120 °
